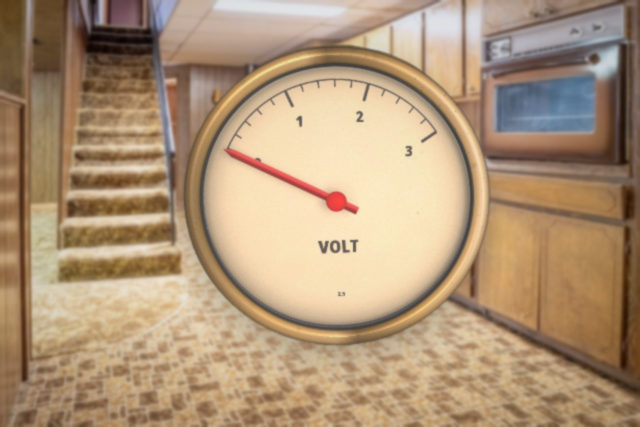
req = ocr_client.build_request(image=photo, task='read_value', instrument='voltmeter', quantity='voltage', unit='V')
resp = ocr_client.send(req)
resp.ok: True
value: 0 V
